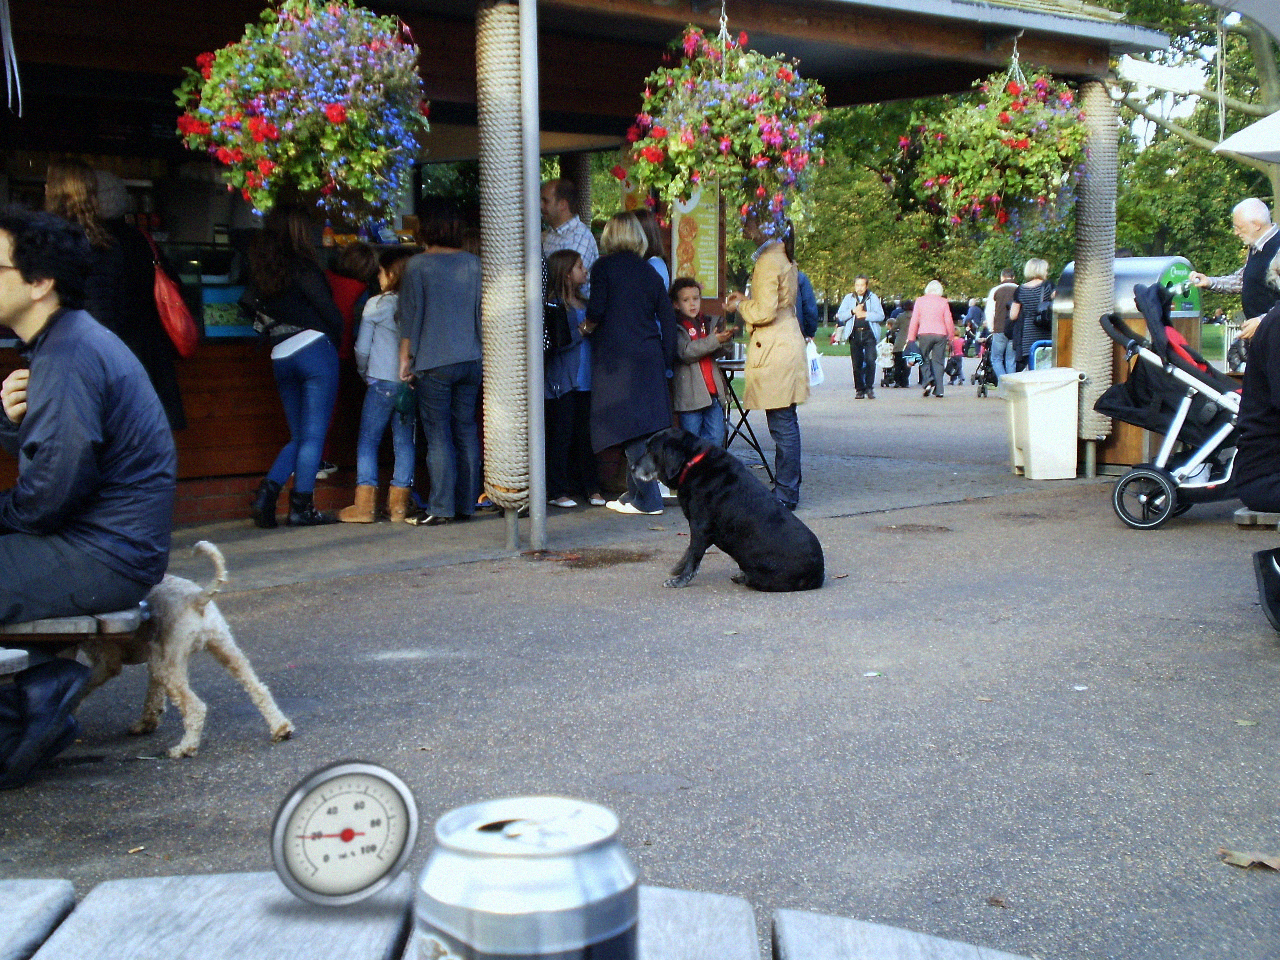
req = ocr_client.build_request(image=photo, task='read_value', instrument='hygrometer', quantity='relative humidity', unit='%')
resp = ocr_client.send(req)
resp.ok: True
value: 20 %
